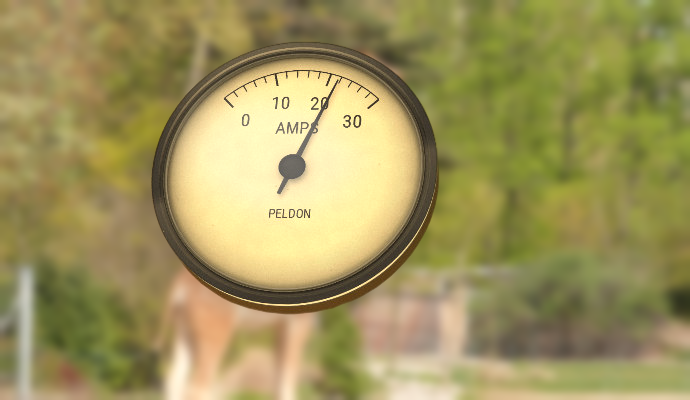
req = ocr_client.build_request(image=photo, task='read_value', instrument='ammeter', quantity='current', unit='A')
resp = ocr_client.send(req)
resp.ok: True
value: 22 A
